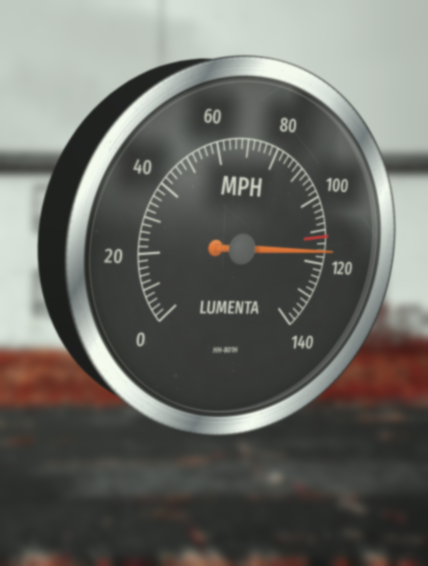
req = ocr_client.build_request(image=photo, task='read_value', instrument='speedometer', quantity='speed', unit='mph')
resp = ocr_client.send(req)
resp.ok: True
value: 116 mph
